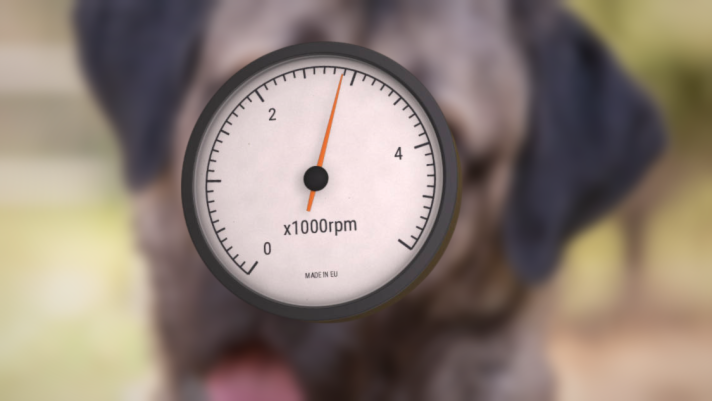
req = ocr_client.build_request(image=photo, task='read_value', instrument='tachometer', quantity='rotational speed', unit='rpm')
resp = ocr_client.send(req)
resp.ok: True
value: 2900 rpm
